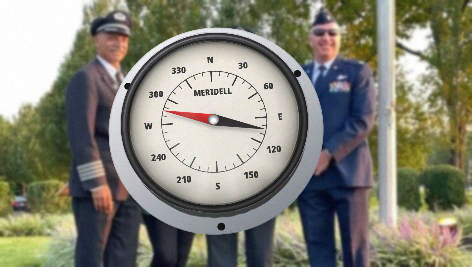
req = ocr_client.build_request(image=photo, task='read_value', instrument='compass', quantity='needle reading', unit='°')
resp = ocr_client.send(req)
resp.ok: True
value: 285 °
